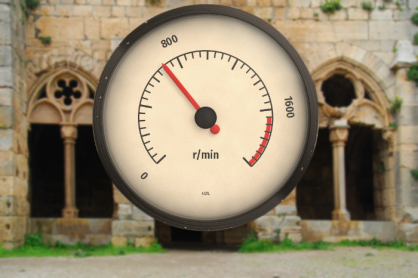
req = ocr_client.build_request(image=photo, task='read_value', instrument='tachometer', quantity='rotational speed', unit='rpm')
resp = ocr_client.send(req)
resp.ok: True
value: 700 rpm
